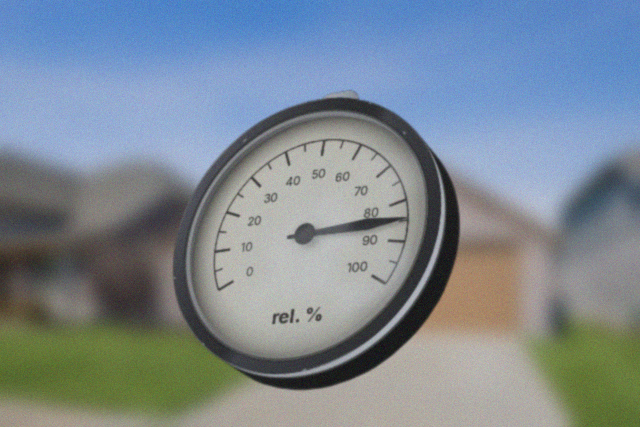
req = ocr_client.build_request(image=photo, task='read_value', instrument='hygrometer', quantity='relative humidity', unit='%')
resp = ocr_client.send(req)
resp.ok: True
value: 85 %
